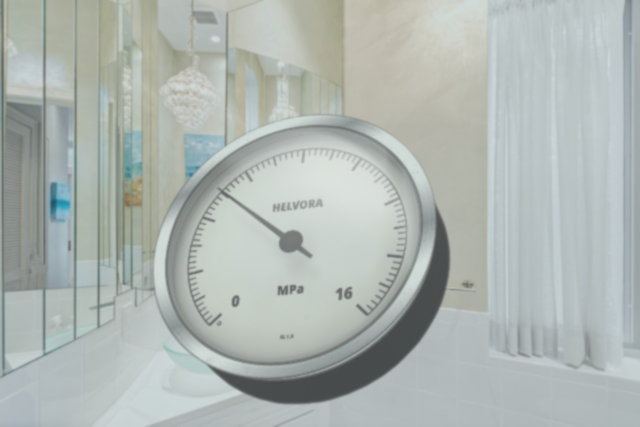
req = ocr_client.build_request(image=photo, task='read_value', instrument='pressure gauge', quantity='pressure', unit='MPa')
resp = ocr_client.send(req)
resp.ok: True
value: 5 MPa
